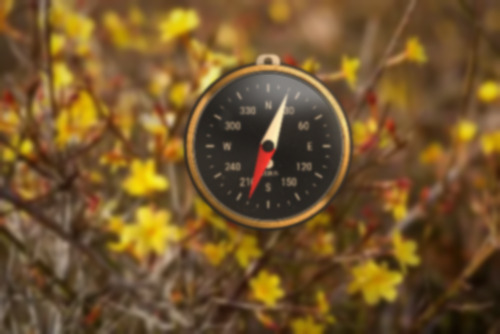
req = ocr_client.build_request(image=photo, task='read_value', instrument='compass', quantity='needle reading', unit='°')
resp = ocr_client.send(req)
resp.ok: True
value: 200 °
